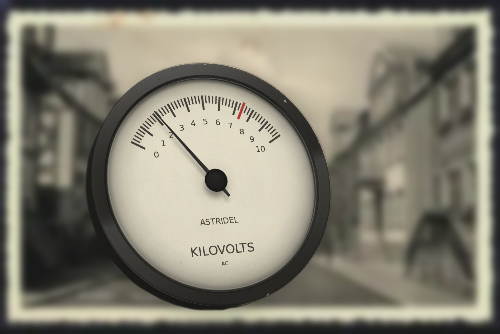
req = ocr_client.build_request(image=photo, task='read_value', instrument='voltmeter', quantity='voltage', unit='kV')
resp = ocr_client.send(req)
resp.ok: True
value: 2 kV
